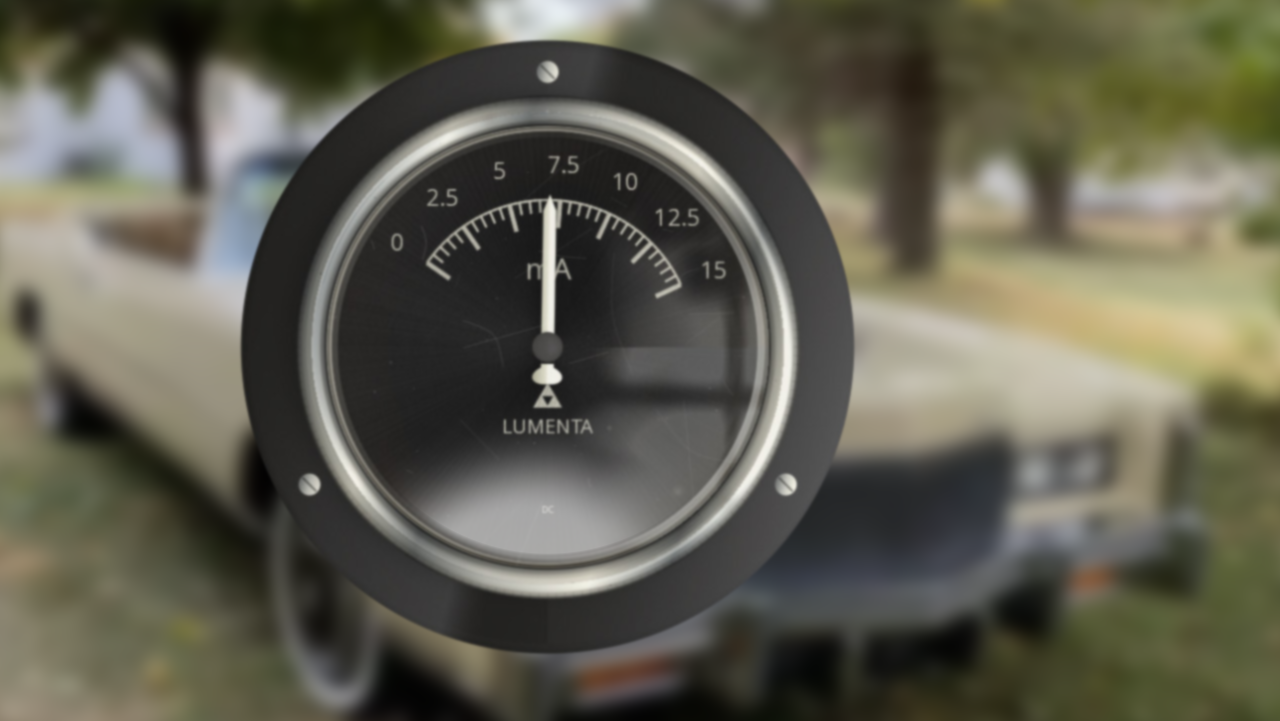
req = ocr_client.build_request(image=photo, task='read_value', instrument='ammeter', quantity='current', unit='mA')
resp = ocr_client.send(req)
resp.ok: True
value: 7 mA
